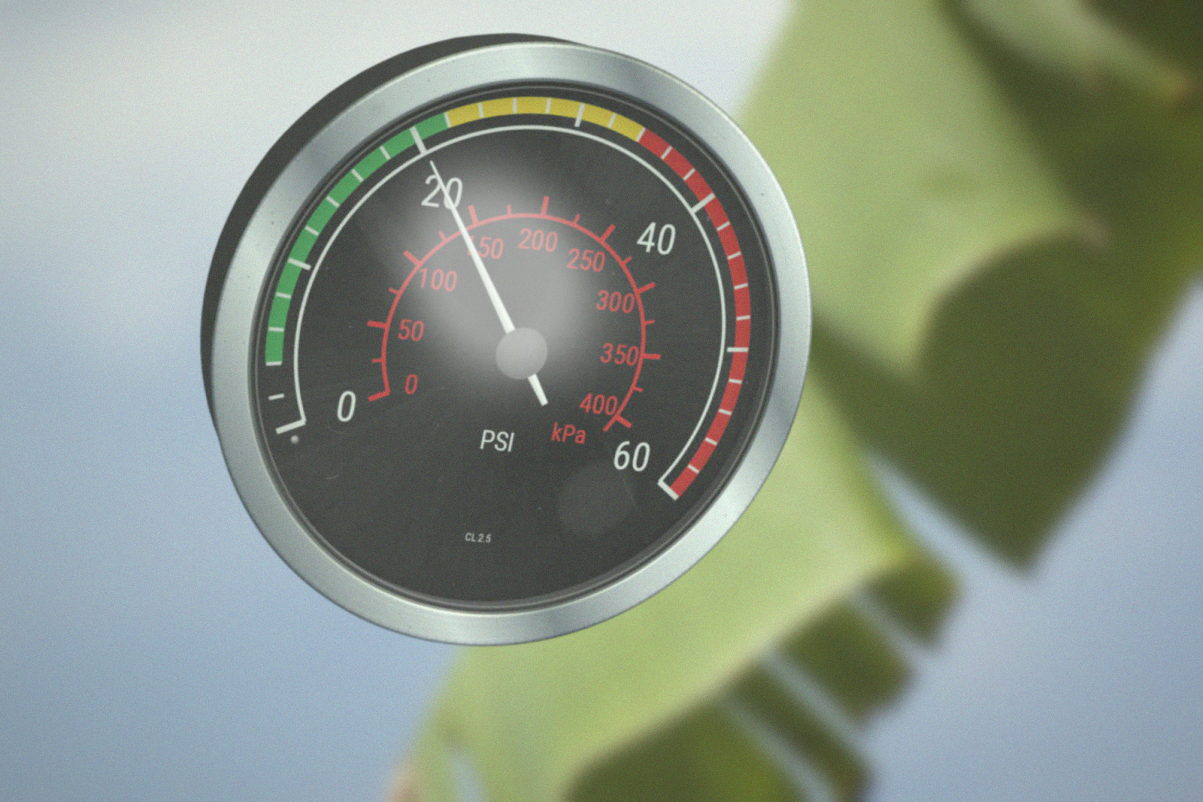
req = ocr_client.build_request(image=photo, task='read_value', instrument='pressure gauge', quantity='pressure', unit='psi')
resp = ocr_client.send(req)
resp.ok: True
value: 20 psi
